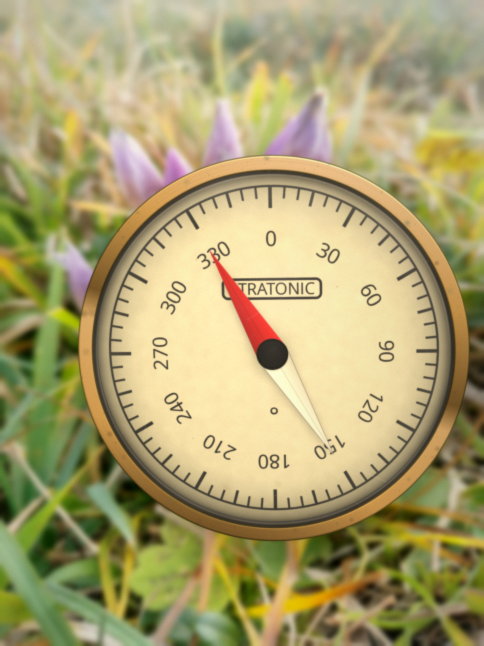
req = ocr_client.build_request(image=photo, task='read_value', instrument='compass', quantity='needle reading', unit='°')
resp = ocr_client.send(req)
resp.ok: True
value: 330 °
